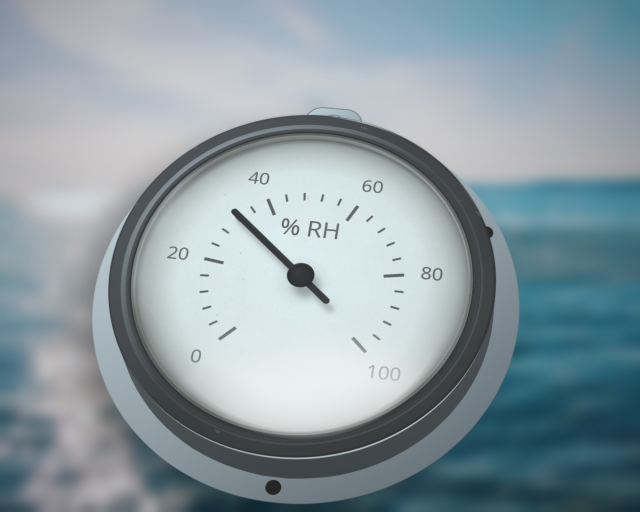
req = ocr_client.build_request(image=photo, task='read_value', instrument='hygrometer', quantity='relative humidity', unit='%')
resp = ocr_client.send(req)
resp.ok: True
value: 32 %
